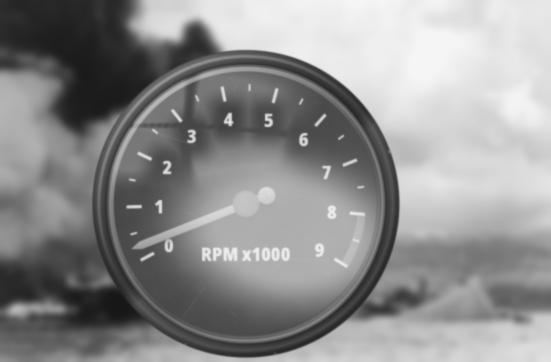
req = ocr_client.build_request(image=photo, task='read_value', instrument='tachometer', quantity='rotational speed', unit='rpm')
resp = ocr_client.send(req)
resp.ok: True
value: 250 rpm
